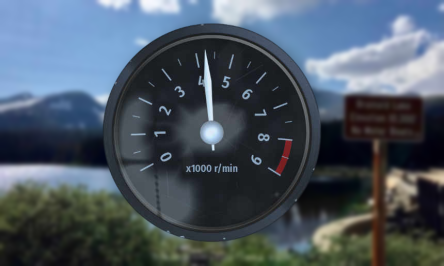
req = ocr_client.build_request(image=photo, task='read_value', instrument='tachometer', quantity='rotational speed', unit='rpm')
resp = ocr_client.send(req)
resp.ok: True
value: 4250 rpm
